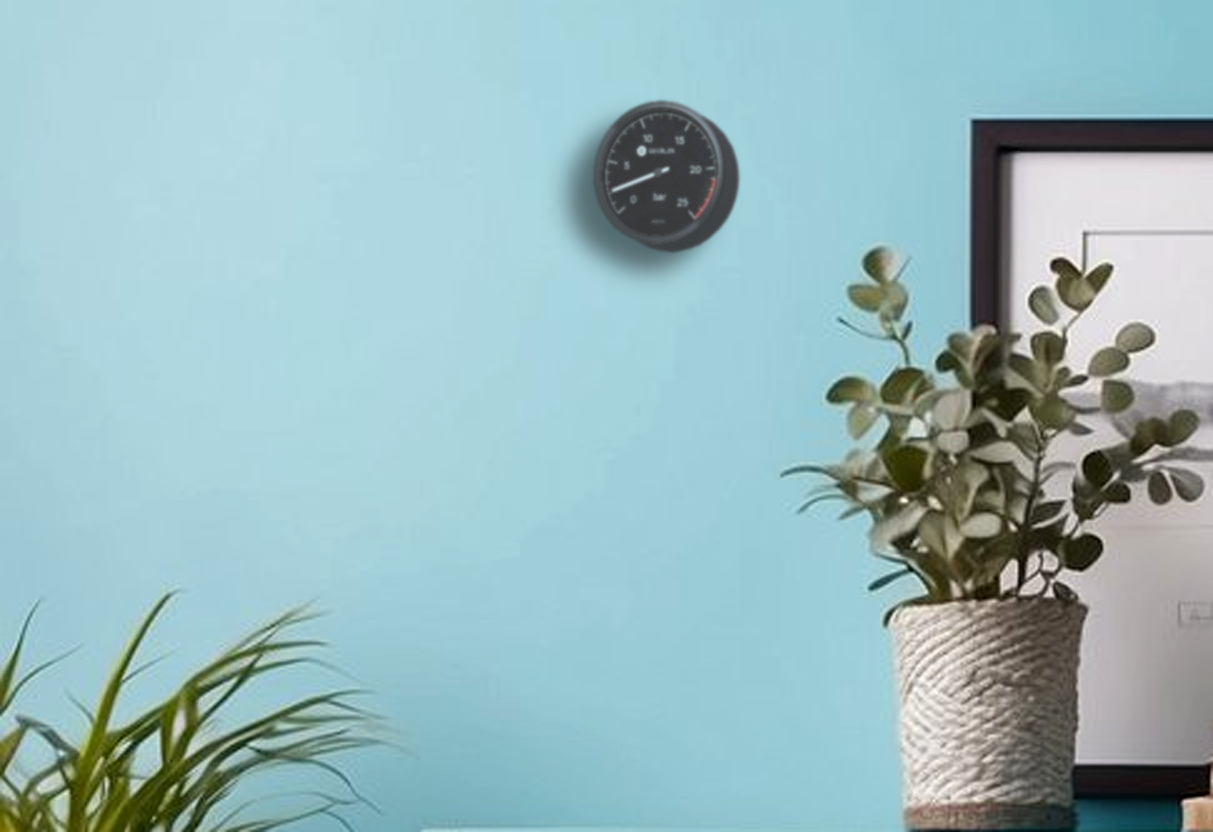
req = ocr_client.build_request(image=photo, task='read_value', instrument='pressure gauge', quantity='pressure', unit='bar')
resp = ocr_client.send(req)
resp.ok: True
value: 2 bar
